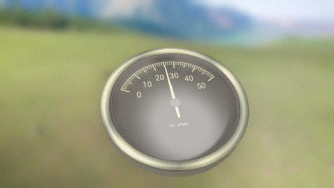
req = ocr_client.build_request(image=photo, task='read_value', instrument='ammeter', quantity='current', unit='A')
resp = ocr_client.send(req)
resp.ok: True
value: 25 A
